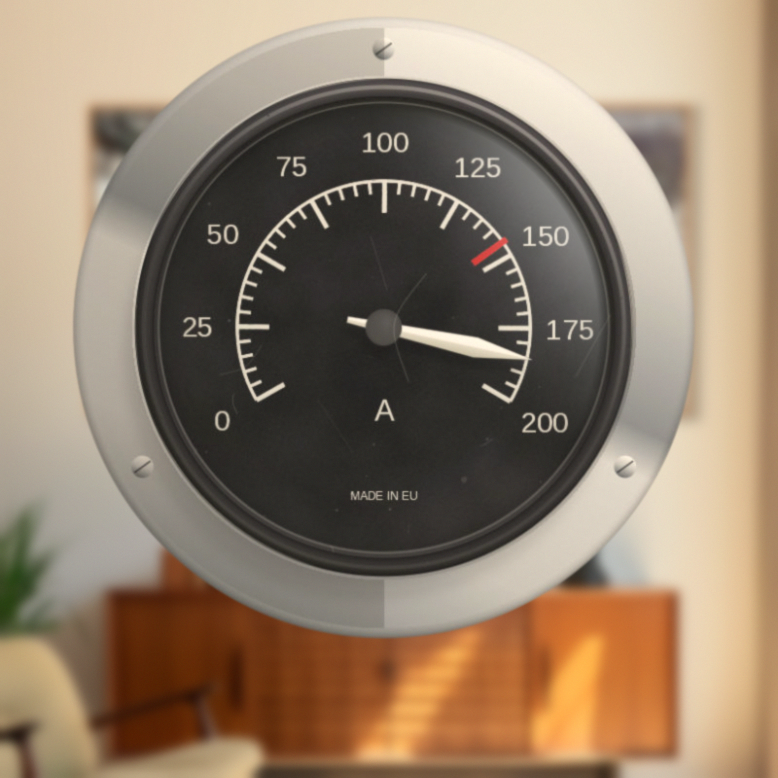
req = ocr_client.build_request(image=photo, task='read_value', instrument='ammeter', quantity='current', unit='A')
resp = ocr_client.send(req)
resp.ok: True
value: 185 A
